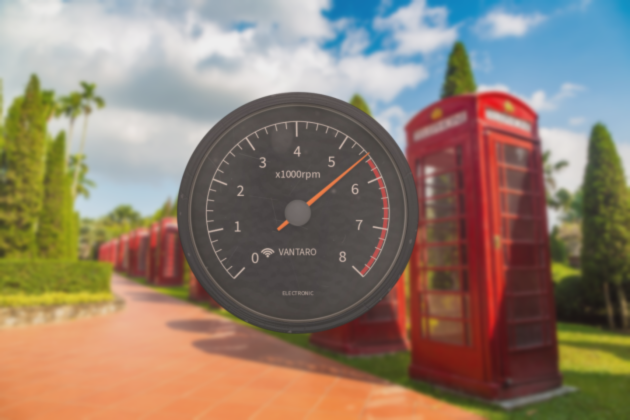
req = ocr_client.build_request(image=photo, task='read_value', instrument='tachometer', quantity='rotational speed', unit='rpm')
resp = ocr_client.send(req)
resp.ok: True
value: 5500 rpm
